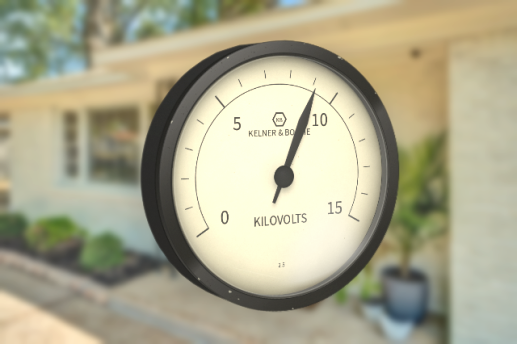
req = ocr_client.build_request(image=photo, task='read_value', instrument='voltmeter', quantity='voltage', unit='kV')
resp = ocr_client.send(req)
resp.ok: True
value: 9 kV
